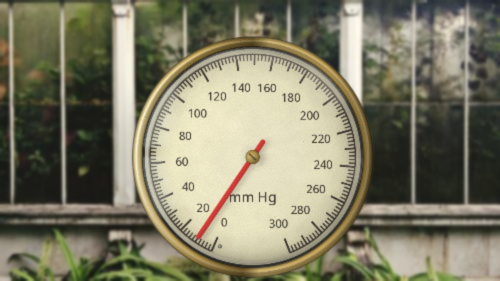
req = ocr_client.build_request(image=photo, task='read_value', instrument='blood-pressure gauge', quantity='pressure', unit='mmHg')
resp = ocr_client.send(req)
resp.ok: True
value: 10 mmHg
